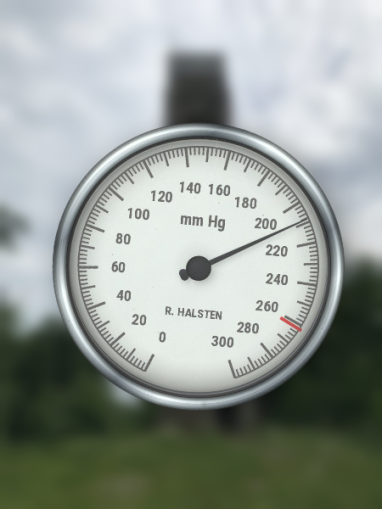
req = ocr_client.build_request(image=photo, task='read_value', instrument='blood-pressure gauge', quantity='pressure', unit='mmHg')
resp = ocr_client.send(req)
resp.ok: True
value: 208 mmHg
